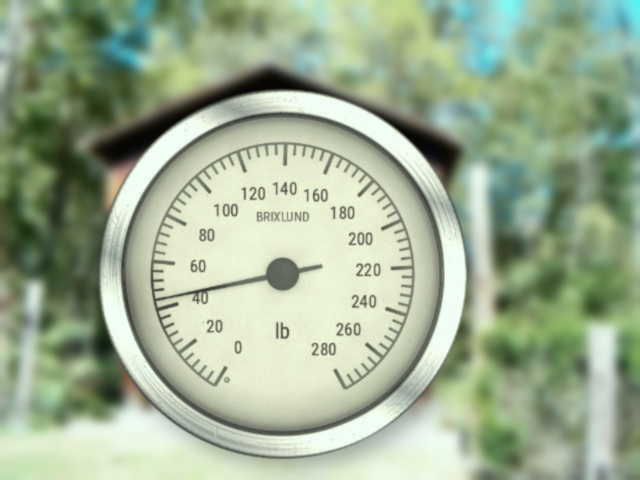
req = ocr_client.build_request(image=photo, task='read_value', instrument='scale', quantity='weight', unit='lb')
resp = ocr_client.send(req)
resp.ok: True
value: 44 lb
